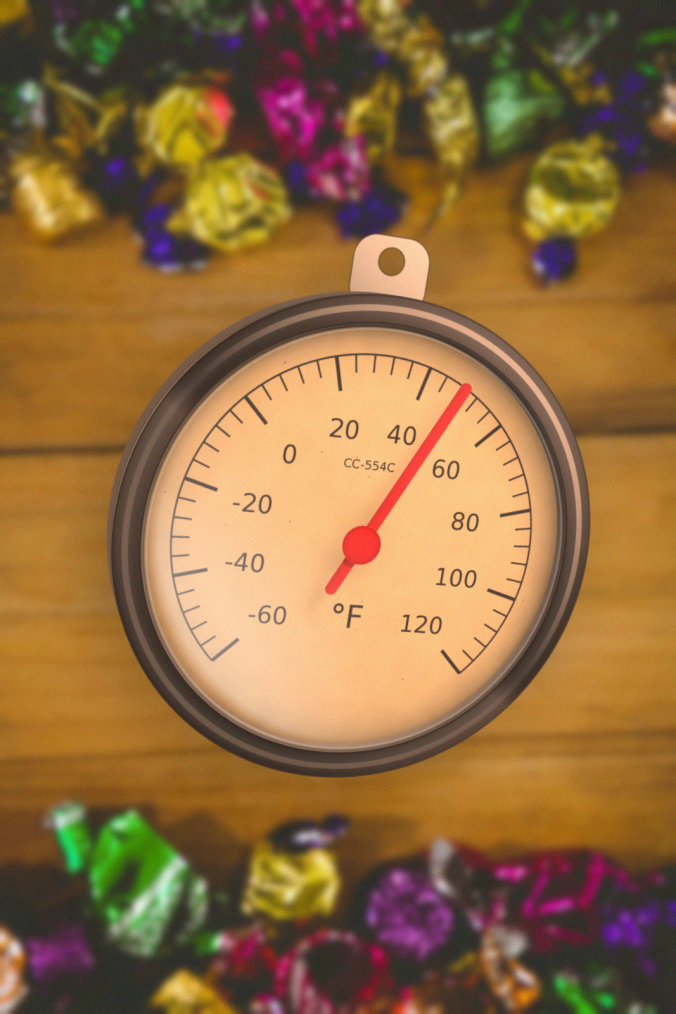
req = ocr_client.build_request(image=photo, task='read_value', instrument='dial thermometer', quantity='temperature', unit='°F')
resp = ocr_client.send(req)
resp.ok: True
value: 48 °F
